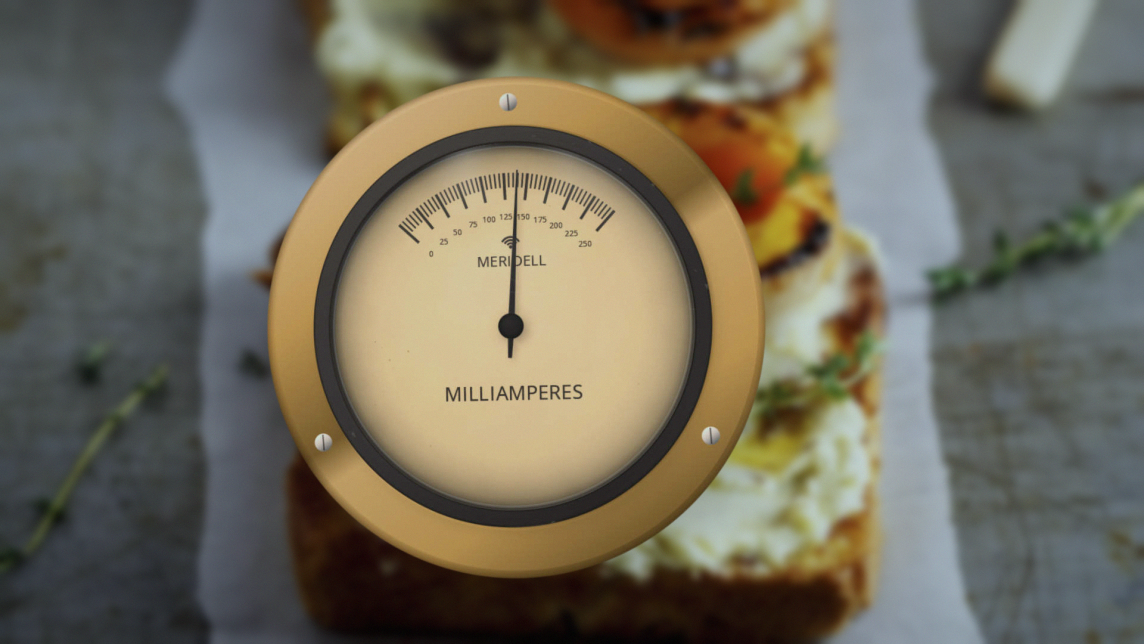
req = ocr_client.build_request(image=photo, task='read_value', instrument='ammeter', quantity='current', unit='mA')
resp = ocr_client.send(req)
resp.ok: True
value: 140 mA
